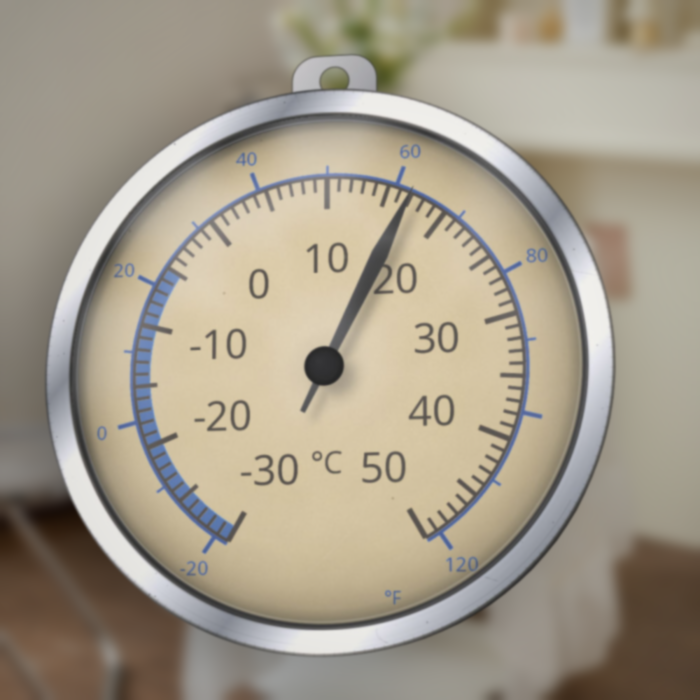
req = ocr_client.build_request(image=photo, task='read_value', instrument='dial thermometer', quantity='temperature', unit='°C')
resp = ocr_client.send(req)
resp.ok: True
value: 17 °C
